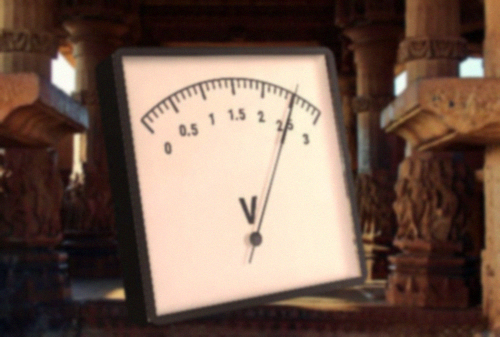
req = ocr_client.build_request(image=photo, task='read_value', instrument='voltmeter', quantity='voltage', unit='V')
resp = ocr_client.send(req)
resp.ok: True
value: 2.5 V
